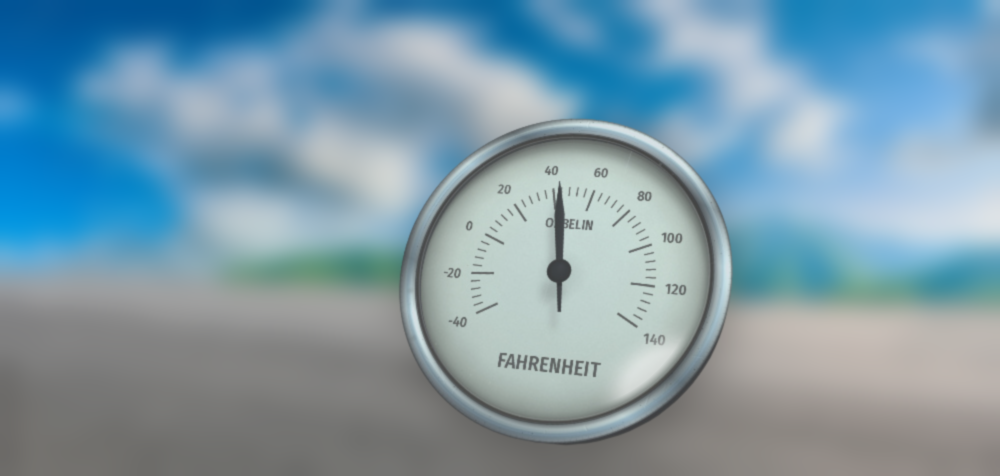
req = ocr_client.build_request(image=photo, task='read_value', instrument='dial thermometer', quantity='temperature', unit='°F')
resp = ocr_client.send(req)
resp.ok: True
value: 44 °F
